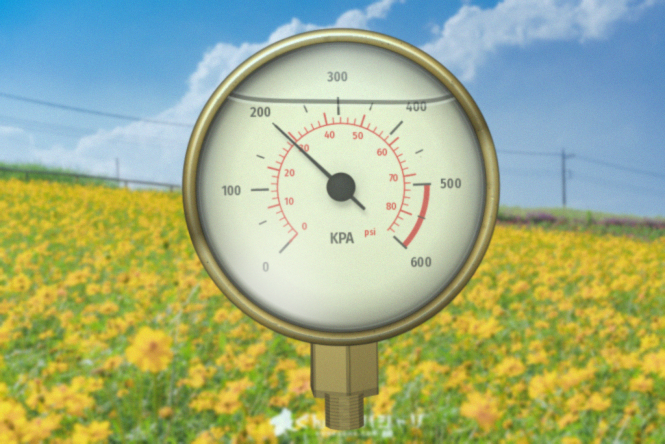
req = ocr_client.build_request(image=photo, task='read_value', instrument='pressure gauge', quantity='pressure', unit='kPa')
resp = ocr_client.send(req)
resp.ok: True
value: 200 kPa
